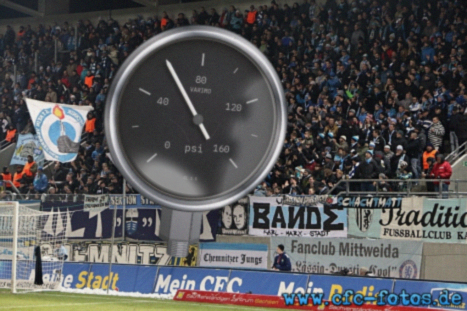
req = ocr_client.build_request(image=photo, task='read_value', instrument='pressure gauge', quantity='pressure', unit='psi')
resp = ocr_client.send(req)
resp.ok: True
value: 60 psi
